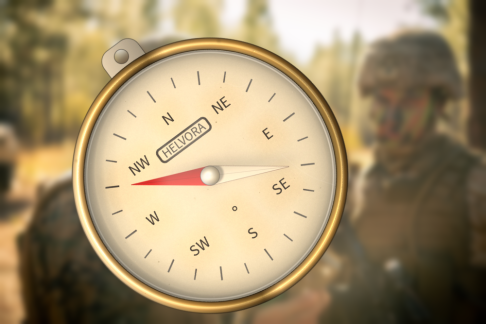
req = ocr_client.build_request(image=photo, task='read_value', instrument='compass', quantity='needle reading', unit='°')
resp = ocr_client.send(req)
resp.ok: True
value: 300 °
